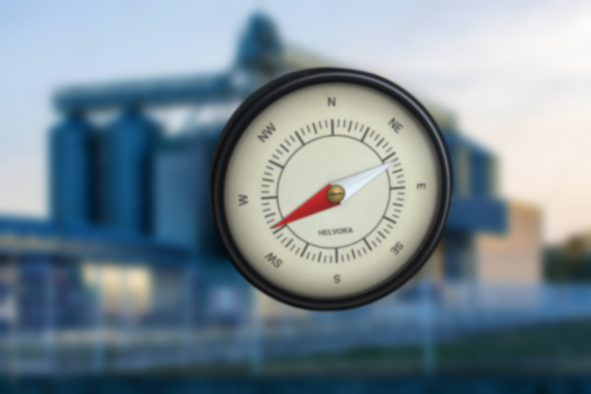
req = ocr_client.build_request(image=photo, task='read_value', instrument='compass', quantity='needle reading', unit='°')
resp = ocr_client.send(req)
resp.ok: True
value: 245 °
